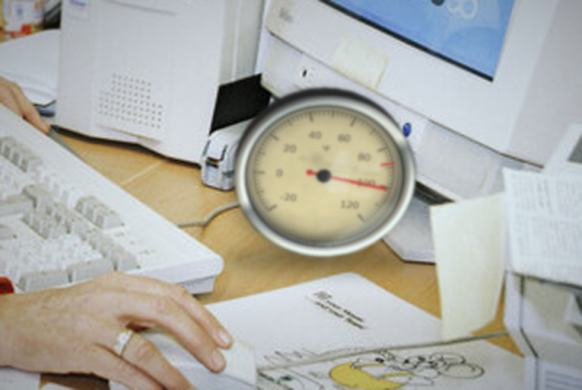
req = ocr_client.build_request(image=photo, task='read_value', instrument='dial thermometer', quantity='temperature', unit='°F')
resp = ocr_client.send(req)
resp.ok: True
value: 100 °F
